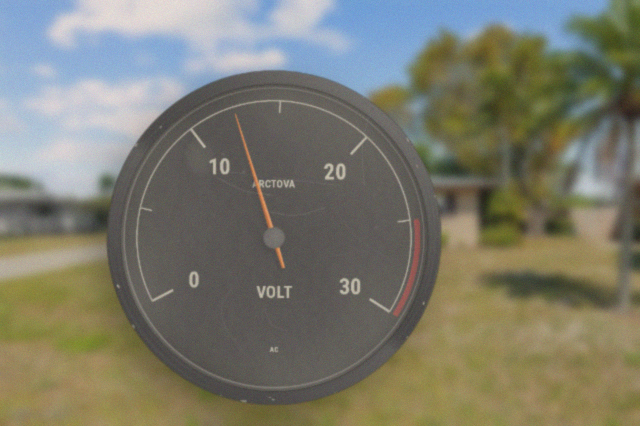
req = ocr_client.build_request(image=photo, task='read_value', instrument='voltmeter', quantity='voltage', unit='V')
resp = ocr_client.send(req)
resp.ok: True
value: 12.5 V
